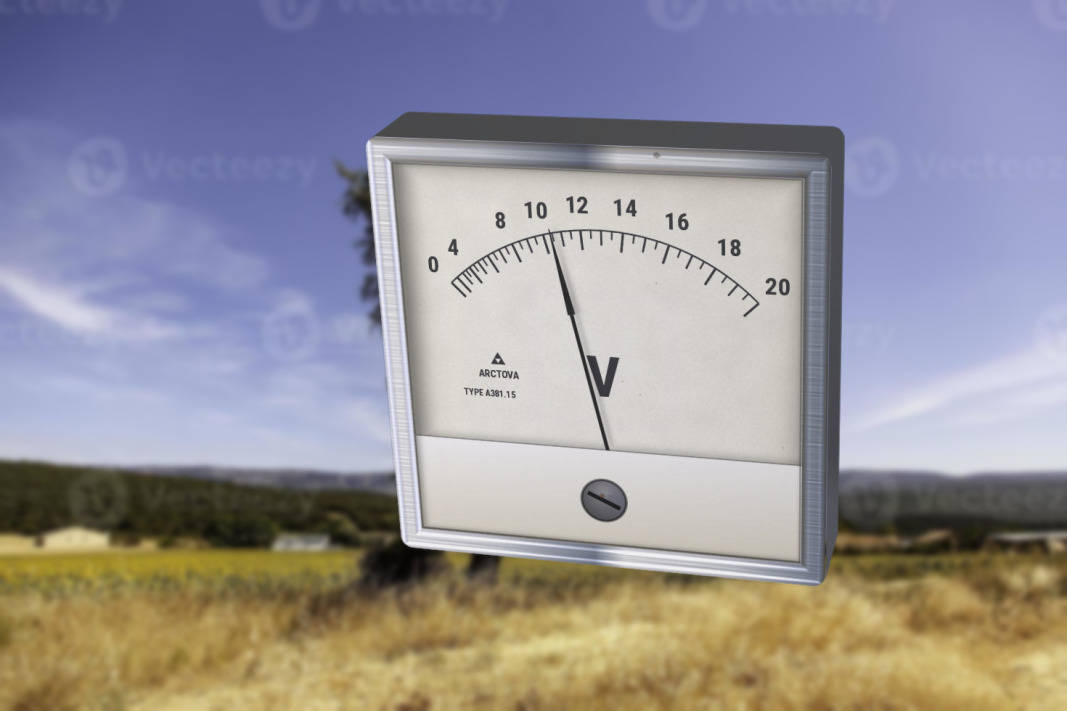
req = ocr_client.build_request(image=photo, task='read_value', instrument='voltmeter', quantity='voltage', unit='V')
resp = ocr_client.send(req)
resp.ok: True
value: 10.5 V
